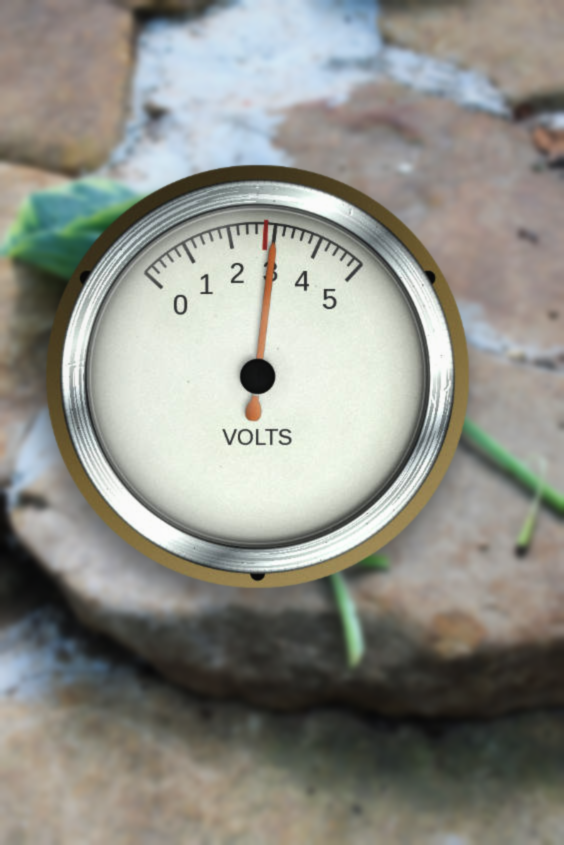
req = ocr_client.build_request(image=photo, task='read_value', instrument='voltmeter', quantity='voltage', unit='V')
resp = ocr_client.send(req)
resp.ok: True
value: 3 V
